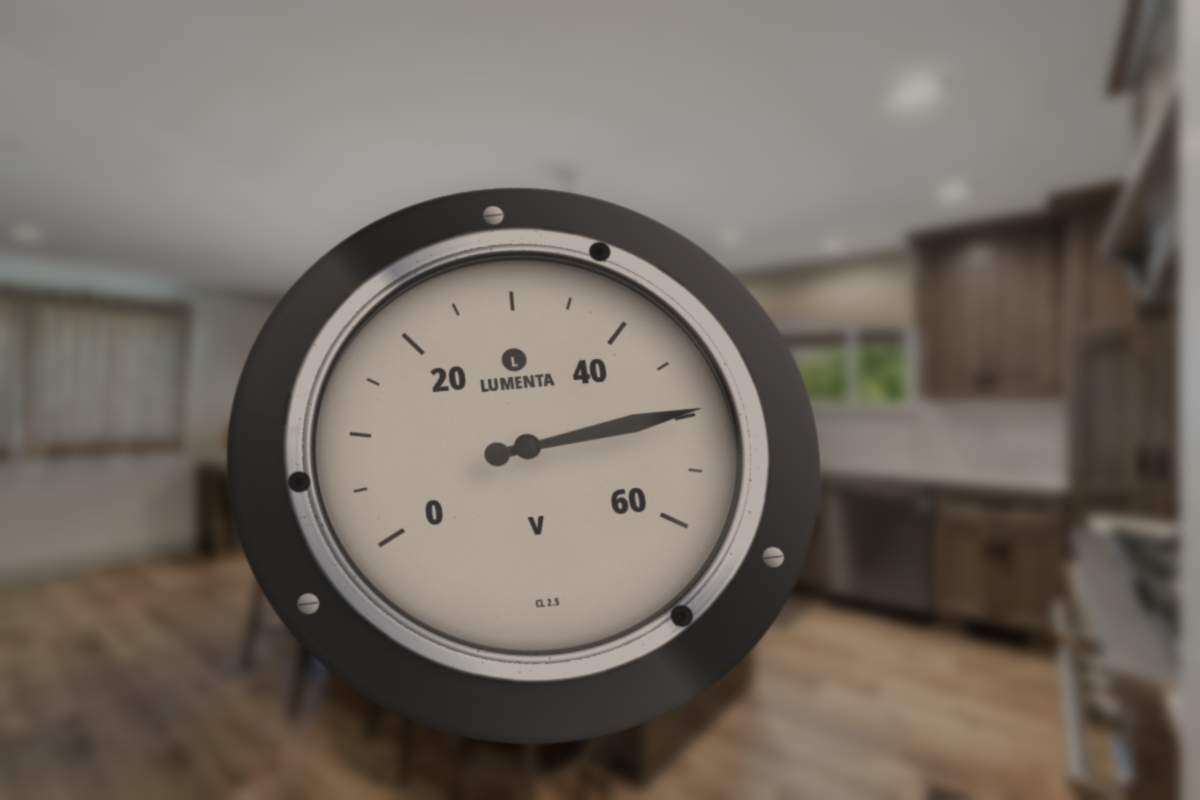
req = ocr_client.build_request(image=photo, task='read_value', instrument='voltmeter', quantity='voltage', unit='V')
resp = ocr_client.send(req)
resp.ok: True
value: 50 V
